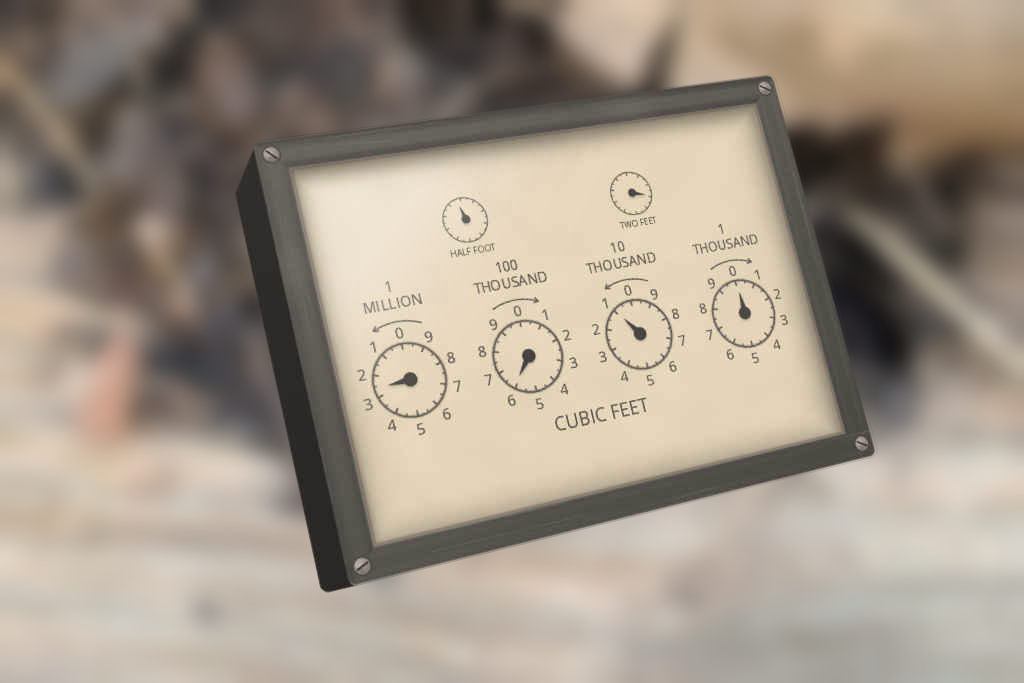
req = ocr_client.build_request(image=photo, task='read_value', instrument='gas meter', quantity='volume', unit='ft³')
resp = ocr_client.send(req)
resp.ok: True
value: 261000 ft³
